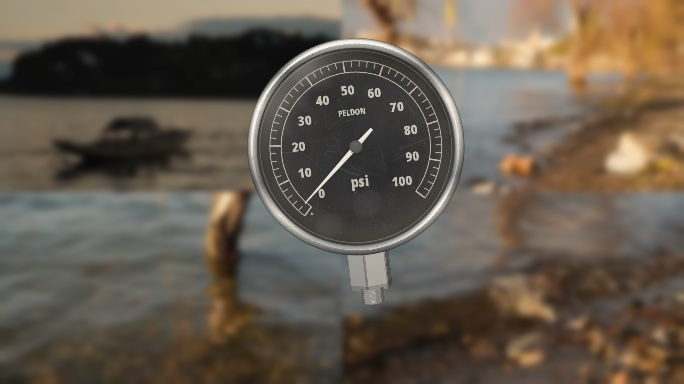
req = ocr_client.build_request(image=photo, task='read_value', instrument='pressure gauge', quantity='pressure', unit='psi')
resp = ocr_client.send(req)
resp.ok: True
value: 2 psi
